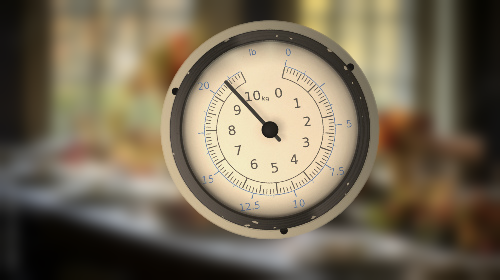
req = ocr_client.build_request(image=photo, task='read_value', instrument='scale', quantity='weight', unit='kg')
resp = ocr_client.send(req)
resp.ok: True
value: 9.5 kg
